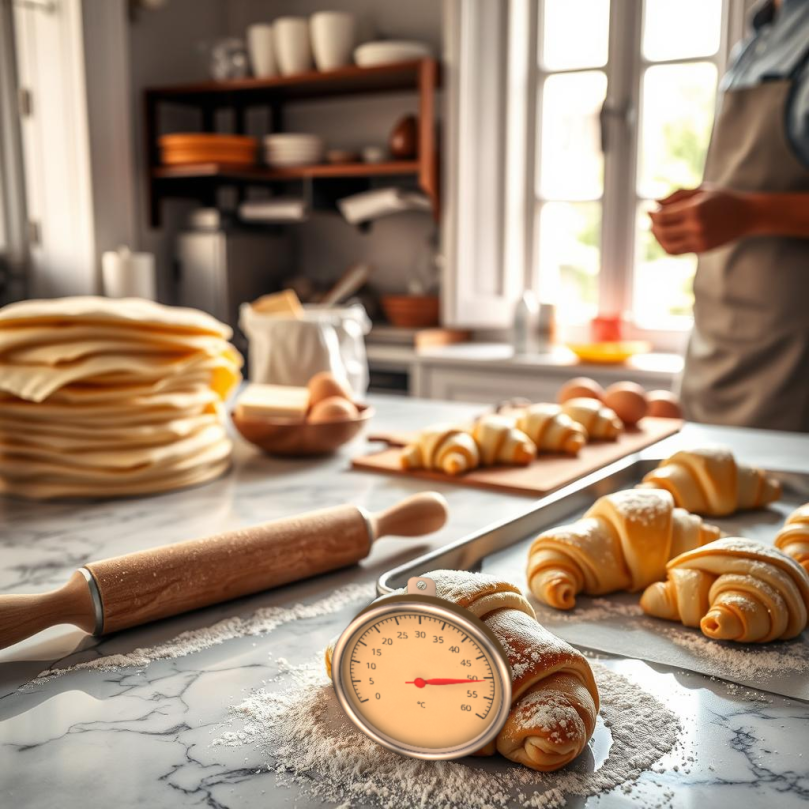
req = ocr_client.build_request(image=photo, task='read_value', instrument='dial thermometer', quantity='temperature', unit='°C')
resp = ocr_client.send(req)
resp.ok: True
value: 50 °C
